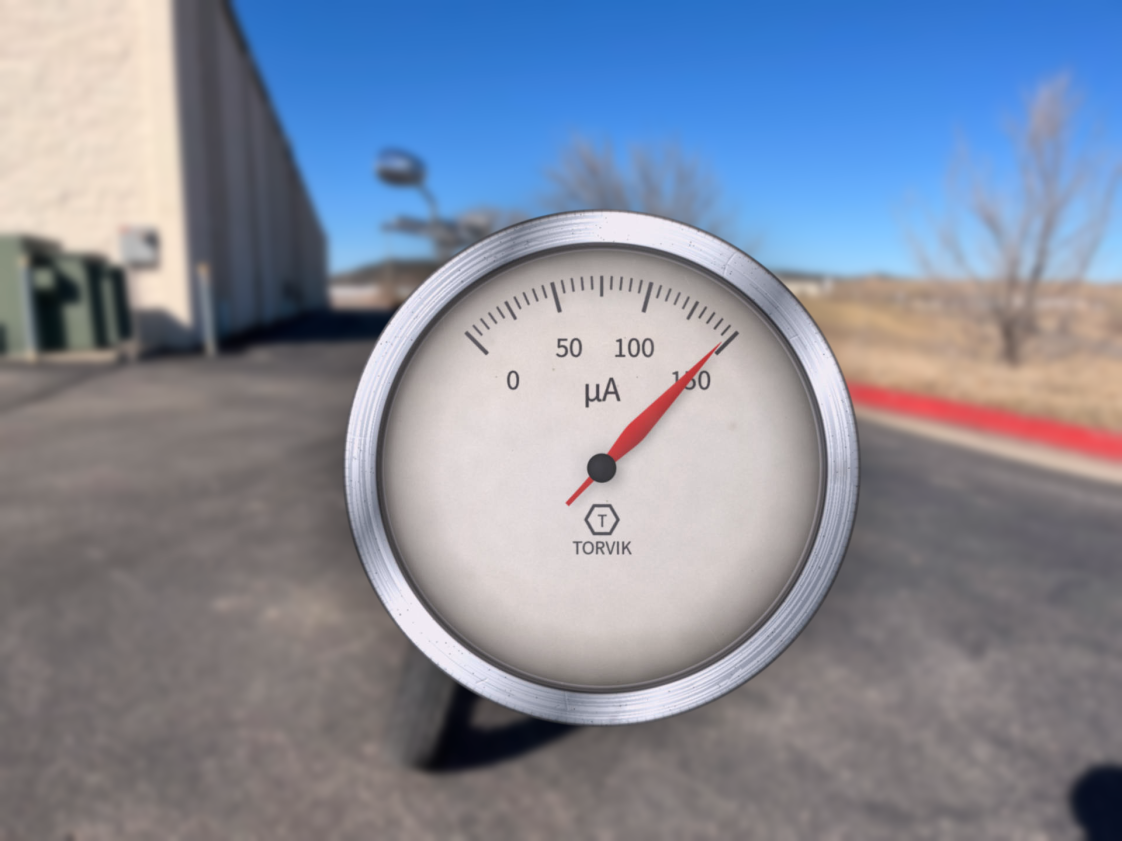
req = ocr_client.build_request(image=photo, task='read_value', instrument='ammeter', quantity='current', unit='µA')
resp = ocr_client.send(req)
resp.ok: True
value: 147.5 µA
